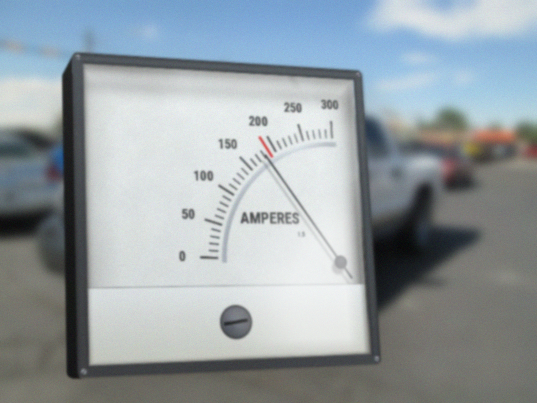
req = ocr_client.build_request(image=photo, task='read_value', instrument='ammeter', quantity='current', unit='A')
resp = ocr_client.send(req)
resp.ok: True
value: 180 A
